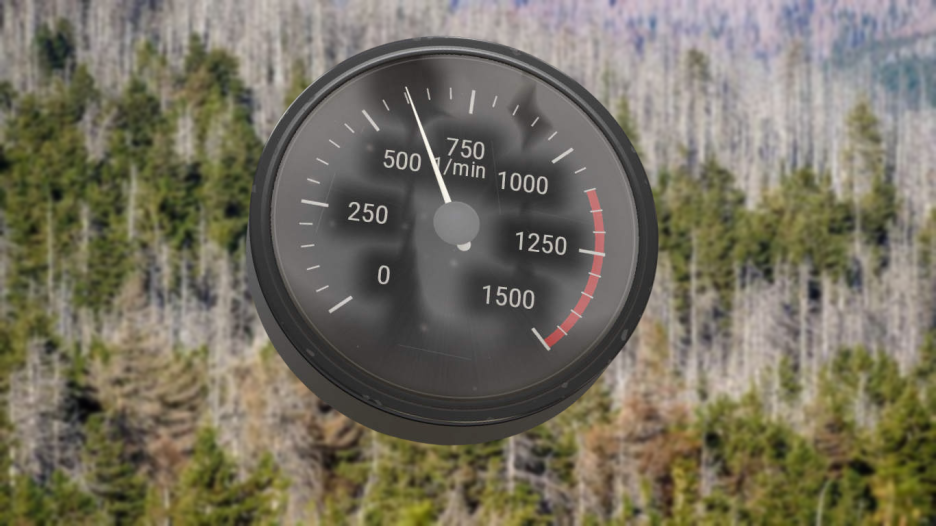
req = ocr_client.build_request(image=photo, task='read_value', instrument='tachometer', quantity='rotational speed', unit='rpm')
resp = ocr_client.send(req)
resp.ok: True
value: 600 rpm
